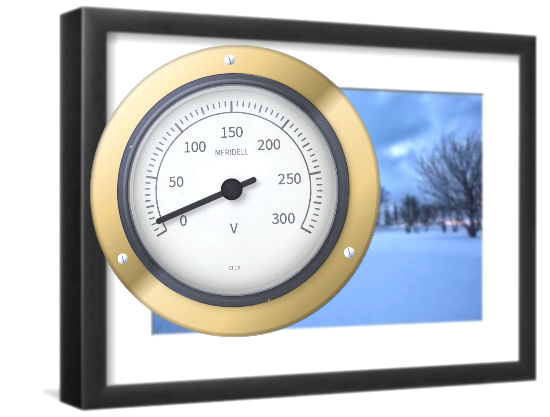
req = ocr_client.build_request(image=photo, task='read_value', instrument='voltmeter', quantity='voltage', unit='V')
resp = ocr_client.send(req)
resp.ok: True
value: 10 V
